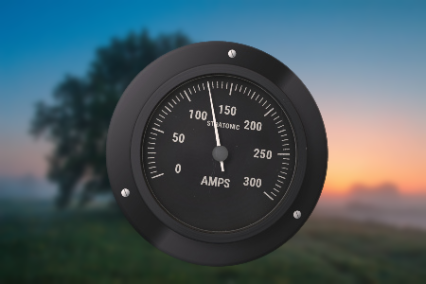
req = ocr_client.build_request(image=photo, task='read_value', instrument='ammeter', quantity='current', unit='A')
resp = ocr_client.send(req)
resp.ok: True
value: 125 A
